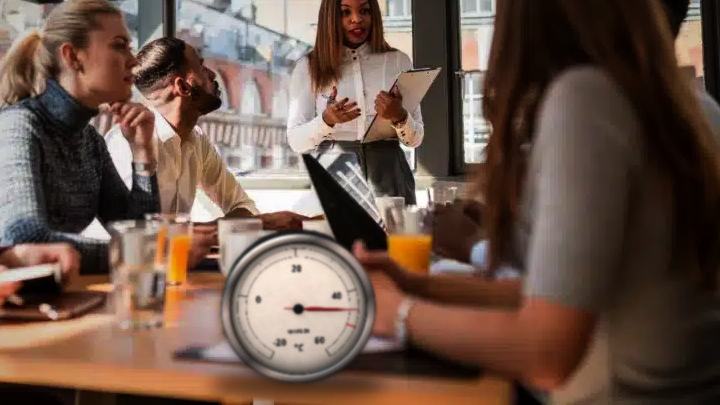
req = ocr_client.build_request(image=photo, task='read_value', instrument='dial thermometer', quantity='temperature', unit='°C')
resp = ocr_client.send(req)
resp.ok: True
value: 45 °C
